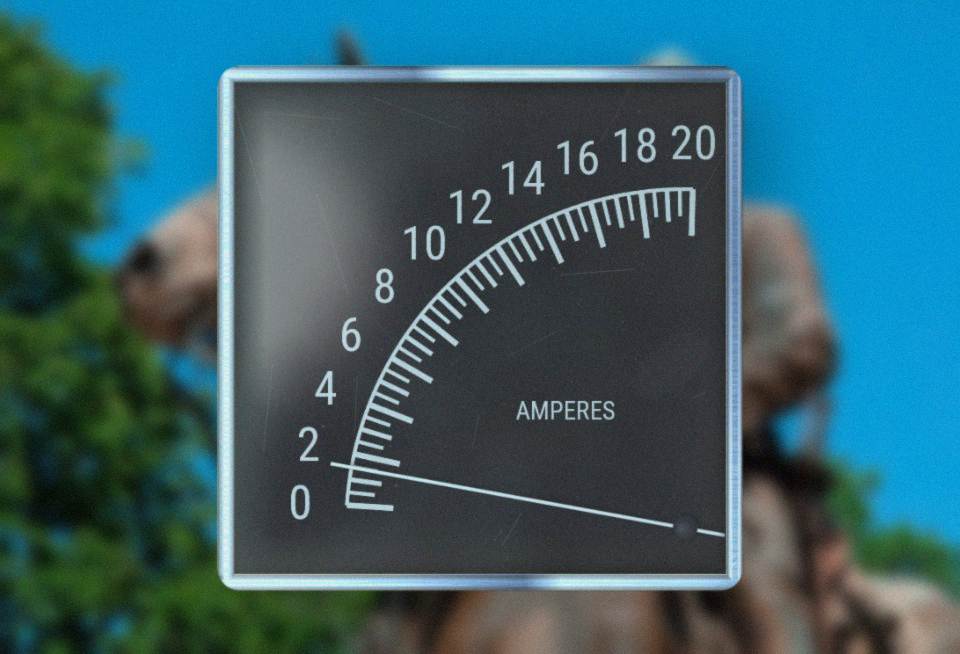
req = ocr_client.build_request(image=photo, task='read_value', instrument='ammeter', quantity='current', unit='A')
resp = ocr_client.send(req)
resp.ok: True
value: 1.5 A
